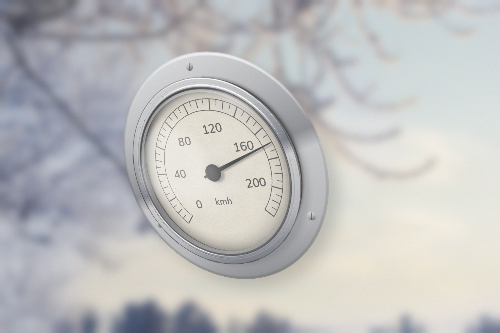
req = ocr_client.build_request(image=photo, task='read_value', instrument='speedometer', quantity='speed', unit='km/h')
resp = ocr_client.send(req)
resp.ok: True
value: 170 km/h
